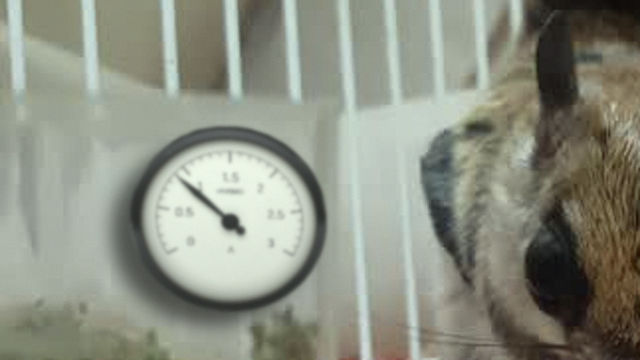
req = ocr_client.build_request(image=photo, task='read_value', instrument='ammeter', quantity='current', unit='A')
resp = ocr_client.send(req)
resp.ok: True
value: 0.9 A
